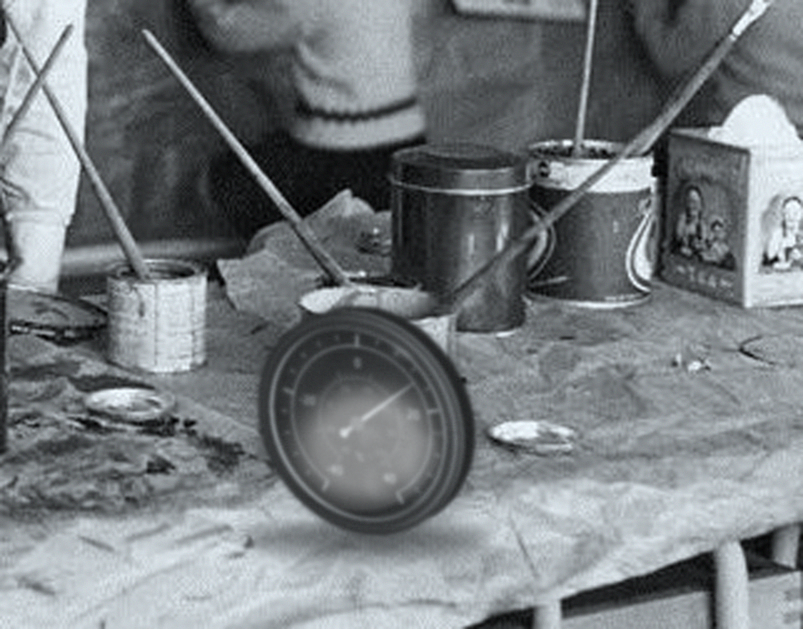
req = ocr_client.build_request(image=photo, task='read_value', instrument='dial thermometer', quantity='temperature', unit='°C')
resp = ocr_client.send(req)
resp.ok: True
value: 14 °C
